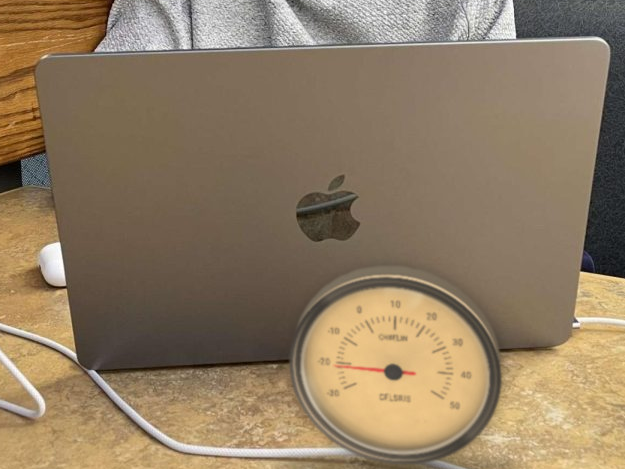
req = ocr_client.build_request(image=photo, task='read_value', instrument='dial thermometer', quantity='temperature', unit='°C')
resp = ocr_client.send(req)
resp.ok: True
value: -20 °C
